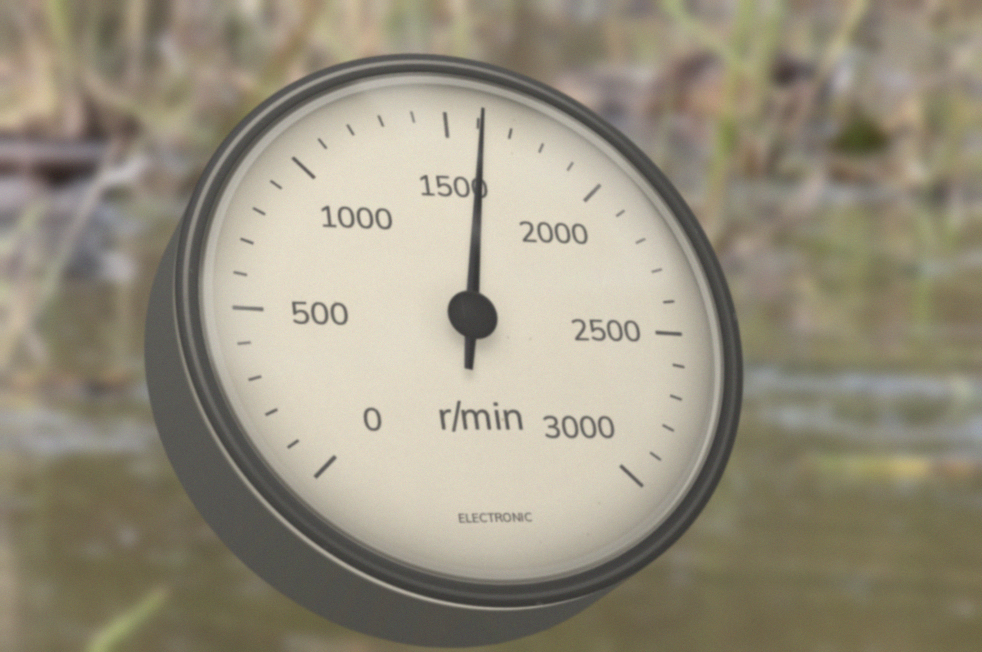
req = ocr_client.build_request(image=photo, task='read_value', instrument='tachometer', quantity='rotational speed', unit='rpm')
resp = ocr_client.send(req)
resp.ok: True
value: 1600 rpm
